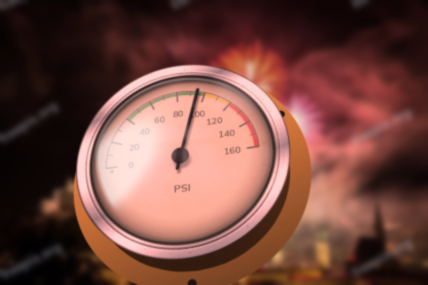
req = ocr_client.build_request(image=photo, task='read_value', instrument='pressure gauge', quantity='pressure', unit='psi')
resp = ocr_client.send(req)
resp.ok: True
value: 95 psi
